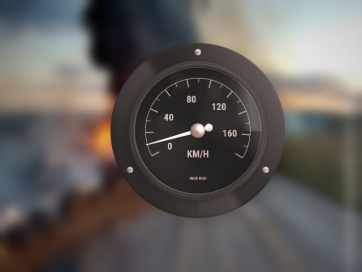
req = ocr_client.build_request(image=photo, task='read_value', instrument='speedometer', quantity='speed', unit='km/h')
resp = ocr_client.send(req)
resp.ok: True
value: 10 km/h
